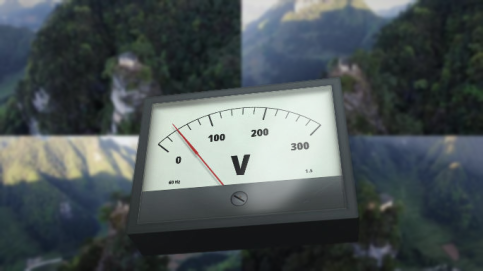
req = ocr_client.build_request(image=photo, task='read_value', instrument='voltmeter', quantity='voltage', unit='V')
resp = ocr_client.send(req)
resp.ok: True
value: 40 V
